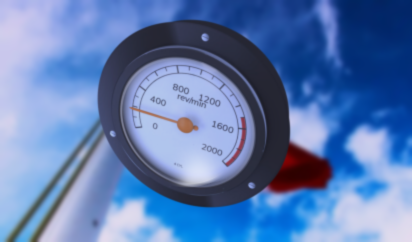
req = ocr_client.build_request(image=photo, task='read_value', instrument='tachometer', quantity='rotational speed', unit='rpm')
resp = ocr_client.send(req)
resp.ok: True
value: 200 rpm
